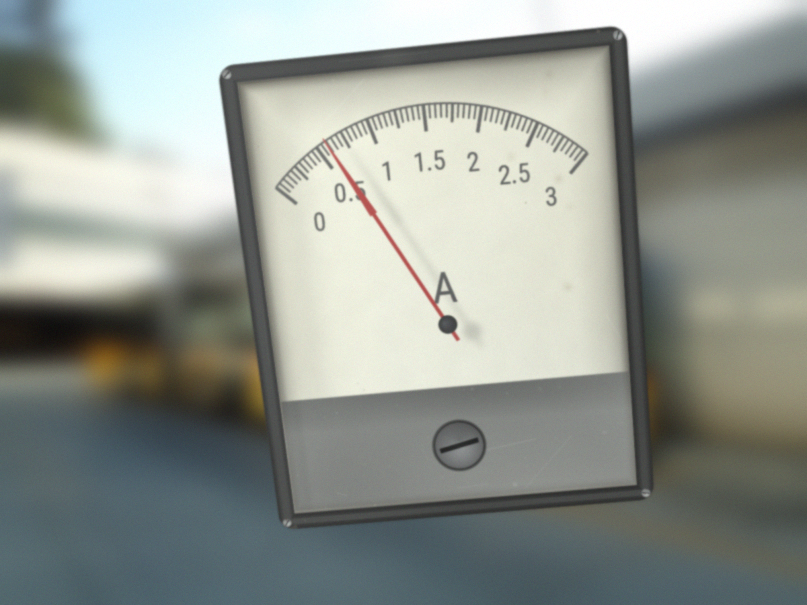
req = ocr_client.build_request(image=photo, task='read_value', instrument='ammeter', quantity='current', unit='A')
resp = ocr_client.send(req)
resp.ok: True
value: 0.6 A
